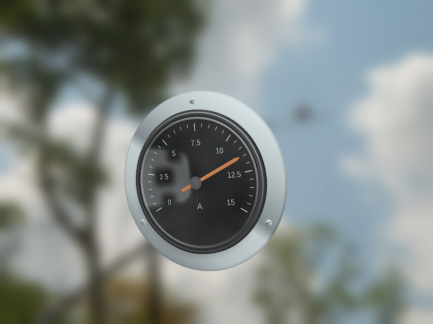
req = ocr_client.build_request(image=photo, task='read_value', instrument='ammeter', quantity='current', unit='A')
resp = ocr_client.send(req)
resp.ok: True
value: 11.5 A
